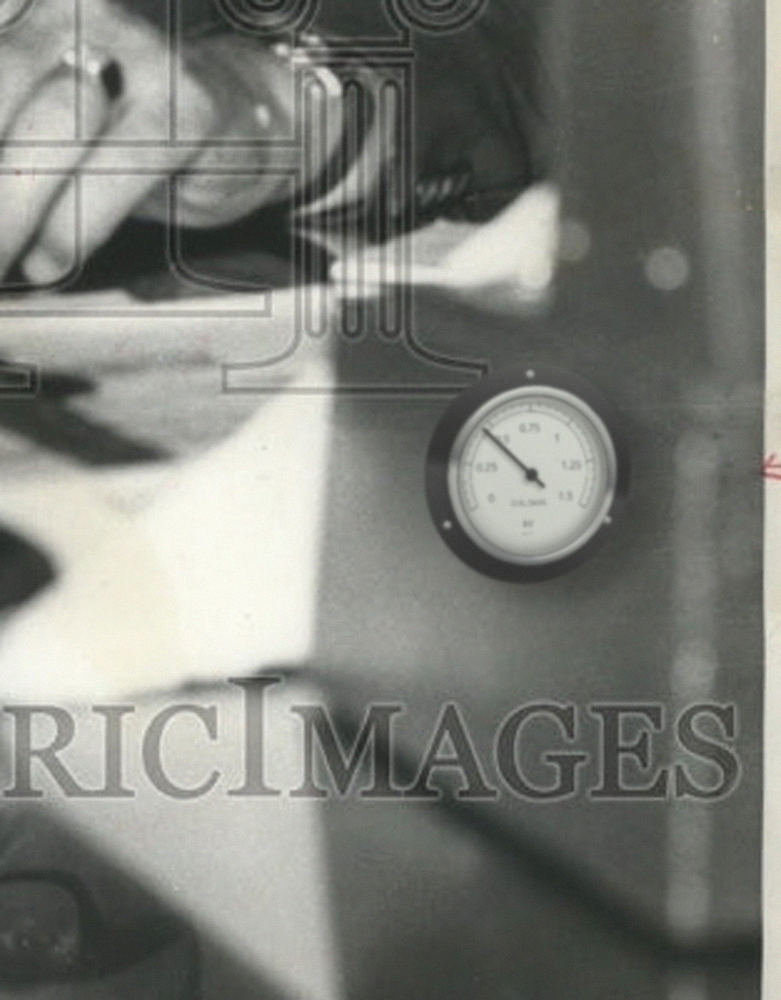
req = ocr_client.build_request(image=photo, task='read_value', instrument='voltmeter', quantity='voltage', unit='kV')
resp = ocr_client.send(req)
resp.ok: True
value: 0.45 kV
